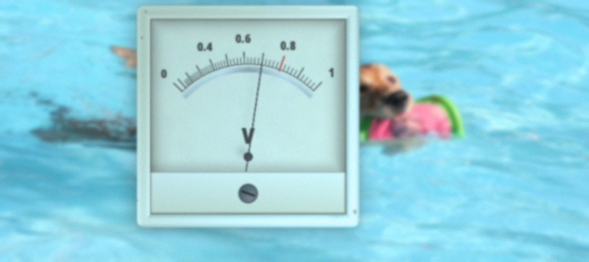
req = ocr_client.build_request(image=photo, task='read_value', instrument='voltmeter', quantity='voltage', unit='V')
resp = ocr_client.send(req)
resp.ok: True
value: 0.7 V
